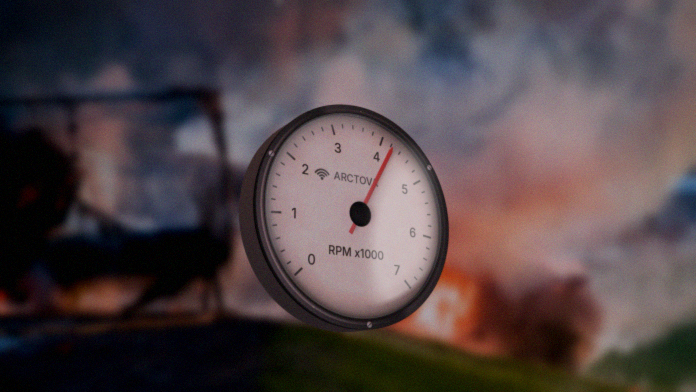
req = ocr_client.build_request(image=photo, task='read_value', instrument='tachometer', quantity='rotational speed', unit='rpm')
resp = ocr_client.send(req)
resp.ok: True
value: 4200 rpm
